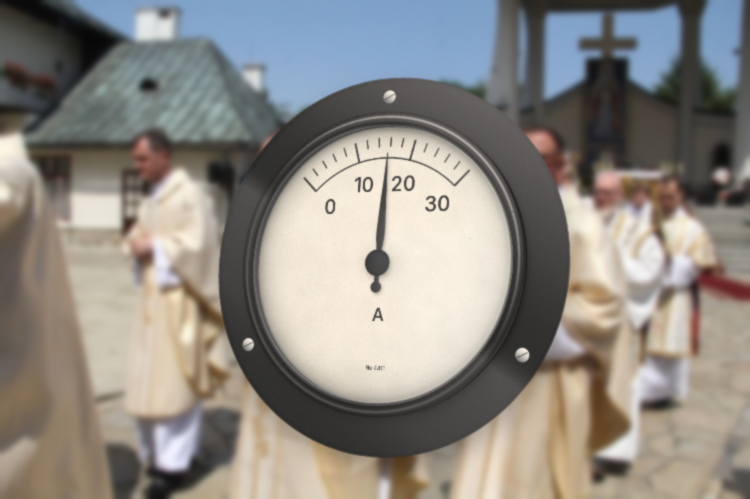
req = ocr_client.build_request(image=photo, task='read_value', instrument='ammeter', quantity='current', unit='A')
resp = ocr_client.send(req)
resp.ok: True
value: 16 A
